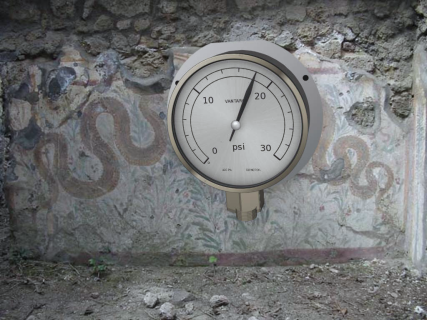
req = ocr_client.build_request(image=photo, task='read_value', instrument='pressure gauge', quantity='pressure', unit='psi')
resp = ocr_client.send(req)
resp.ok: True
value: 18 psi
